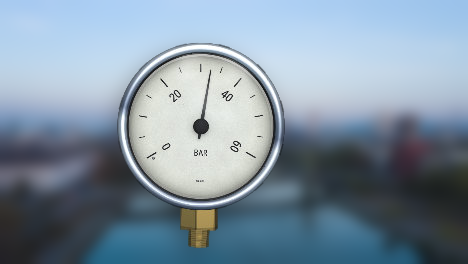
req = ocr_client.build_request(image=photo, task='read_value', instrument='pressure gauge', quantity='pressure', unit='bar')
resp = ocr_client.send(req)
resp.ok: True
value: 32.5 bar
